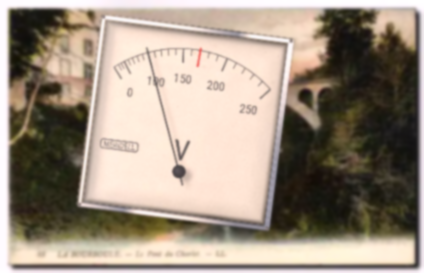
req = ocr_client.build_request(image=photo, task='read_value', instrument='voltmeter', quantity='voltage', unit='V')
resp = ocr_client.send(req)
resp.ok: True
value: 100 V
